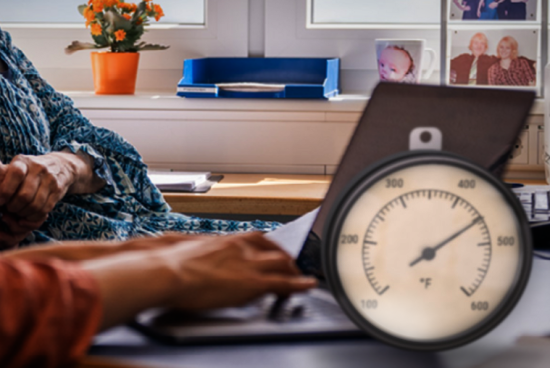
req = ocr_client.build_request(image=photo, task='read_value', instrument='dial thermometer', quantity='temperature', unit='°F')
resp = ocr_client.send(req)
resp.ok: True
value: 450 °F
